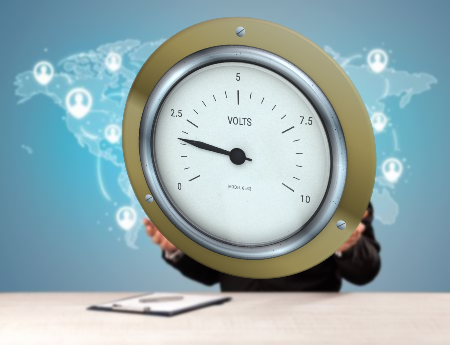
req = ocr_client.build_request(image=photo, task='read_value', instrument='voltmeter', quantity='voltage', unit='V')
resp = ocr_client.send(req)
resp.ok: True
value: 1.75 V
